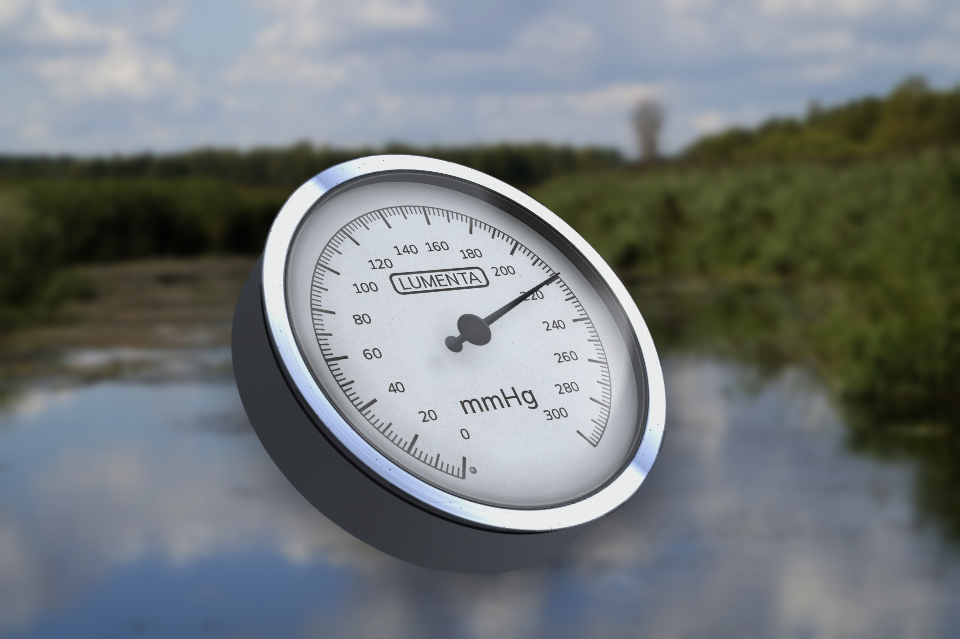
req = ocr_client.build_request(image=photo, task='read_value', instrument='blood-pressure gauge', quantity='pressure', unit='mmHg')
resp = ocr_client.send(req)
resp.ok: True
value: 220 mmHg
